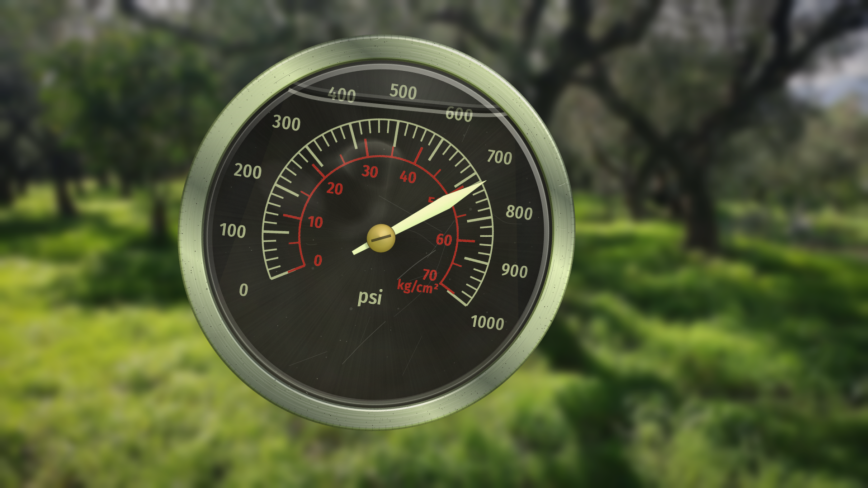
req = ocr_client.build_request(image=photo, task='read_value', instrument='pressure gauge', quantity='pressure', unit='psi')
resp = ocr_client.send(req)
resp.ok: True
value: 720 psi
